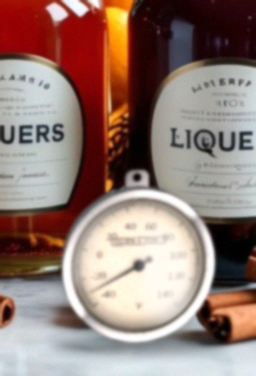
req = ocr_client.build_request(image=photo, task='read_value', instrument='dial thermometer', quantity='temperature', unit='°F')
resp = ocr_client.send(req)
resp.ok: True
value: -30 °F
